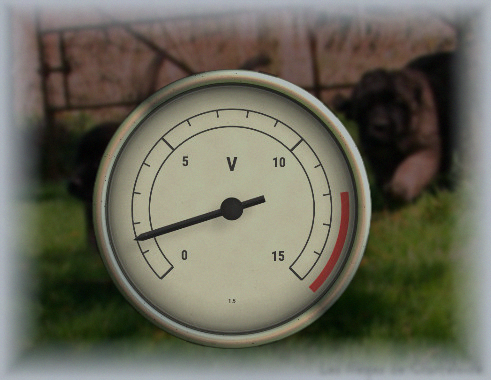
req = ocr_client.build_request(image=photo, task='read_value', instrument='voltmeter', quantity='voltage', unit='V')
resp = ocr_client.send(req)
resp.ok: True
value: 1.5 V
